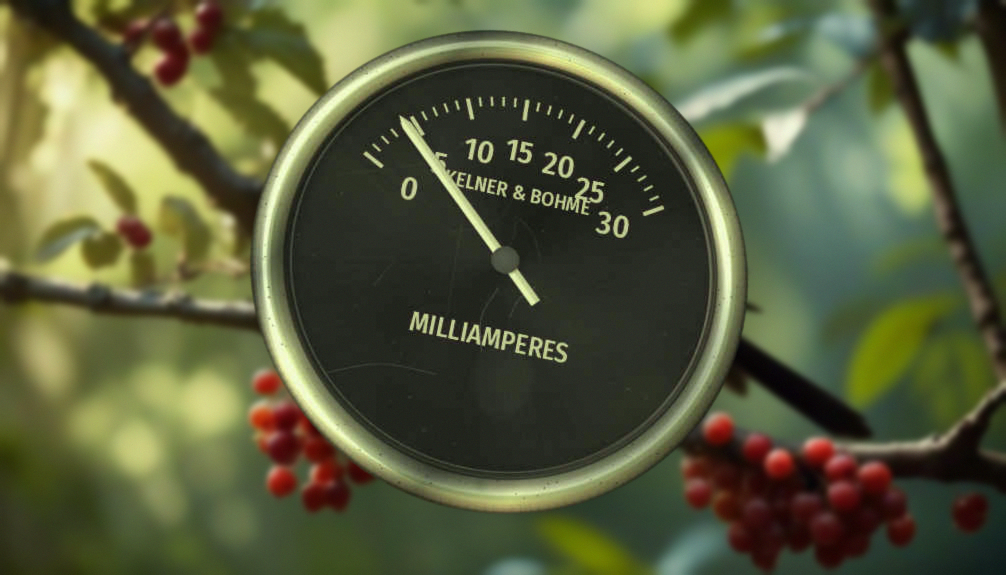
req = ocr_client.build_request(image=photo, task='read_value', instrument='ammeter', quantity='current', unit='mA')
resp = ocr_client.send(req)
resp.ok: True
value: 4 mA
